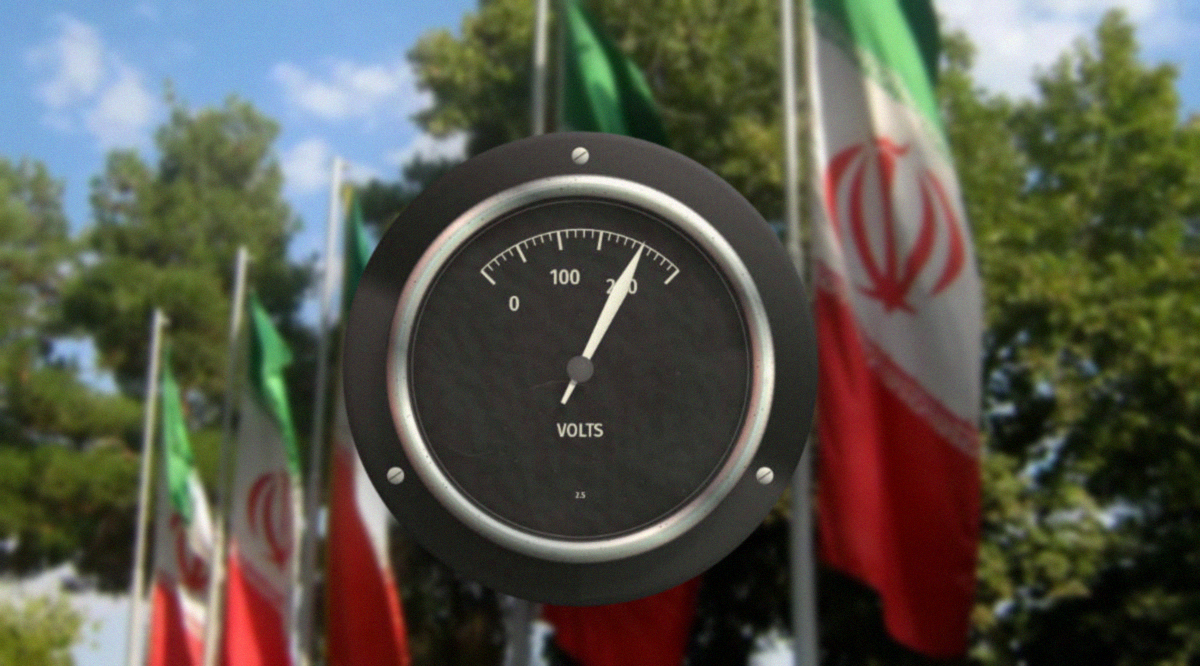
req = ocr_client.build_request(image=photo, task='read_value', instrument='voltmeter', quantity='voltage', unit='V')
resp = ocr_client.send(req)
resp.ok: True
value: 200 V
